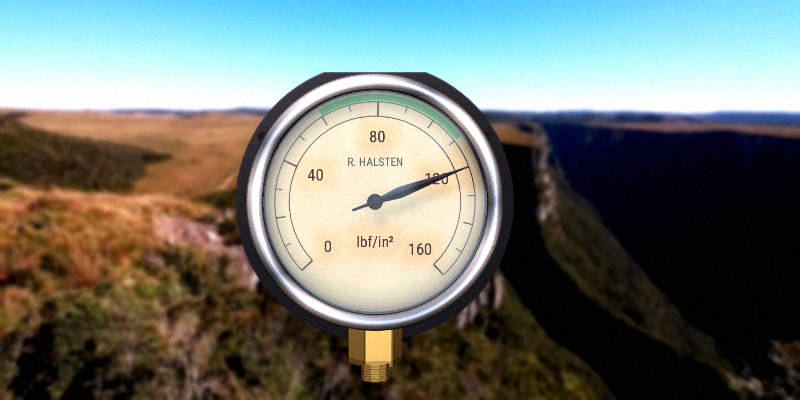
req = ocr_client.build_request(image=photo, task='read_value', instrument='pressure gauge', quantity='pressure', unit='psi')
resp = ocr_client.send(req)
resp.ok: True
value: 120 psi
